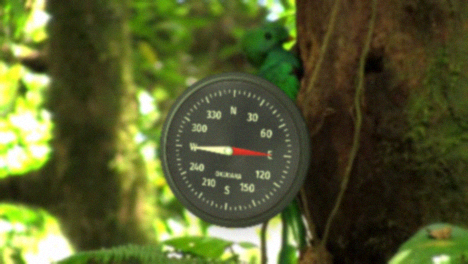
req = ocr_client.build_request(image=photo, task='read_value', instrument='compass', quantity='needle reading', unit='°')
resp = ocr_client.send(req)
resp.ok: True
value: 90 °
